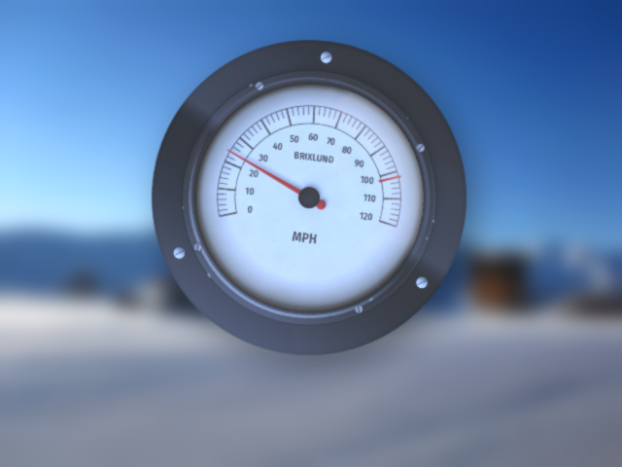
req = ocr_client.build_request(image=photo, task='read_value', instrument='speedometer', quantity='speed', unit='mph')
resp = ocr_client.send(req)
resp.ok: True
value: 24 mph
